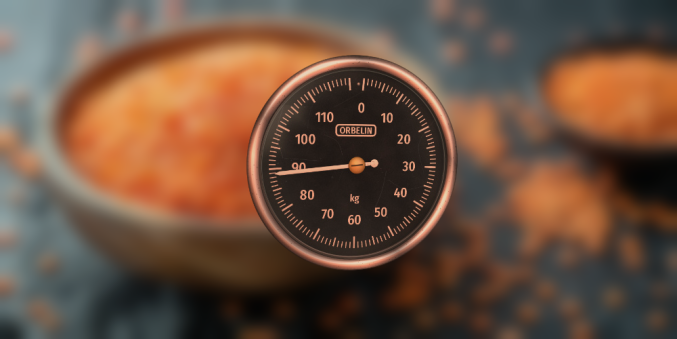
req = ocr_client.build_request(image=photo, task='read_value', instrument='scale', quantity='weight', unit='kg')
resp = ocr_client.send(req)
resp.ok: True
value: 89 kg
